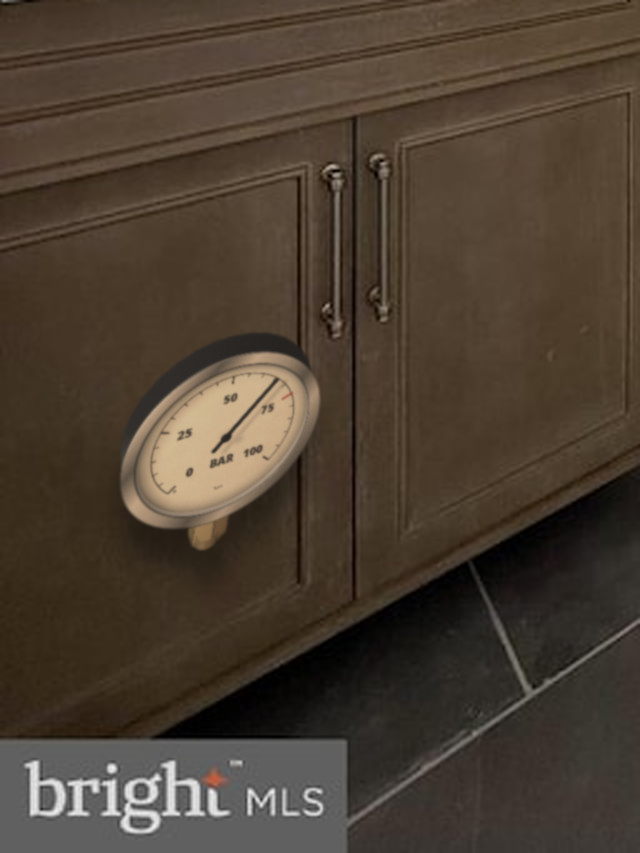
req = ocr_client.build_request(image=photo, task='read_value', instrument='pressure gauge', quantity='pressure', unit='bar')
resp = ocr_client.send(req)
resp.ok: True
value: 65 bar
